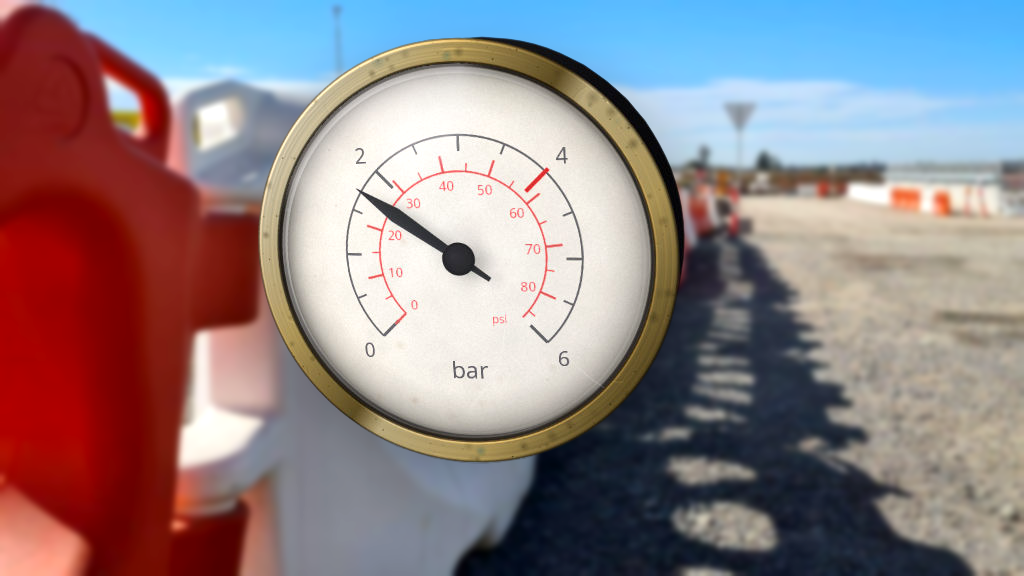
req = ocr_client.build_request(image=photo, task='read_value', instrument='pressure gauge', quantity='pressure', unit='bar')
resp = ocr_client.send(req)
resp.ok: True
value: 1.75 bar
